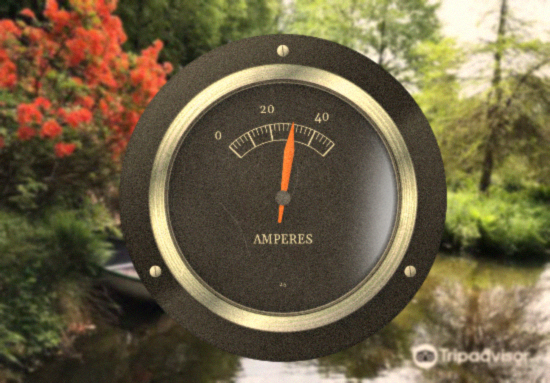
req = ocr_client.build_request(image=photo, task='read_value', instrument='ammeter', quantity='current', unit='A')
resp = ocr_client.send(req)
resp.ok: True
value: 30 A
